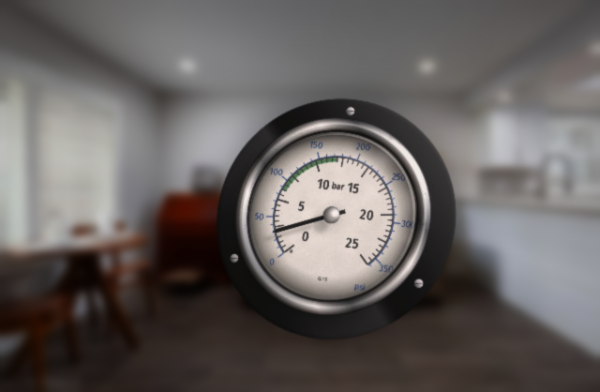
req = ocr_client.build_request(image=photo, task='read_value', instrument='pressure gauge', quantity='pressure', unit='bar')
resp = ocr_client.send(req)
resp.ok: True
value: 2 bar
